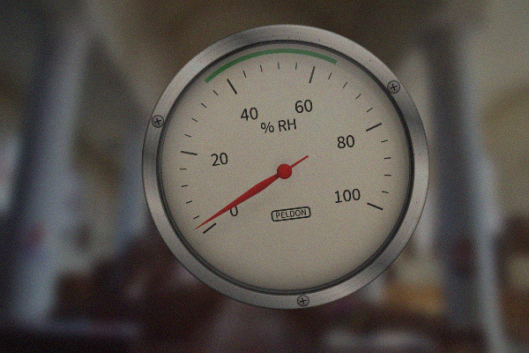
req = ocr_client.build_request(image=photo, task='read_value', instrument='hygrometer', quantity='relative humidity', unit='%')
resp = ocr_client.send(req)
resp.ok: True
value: 2 %
